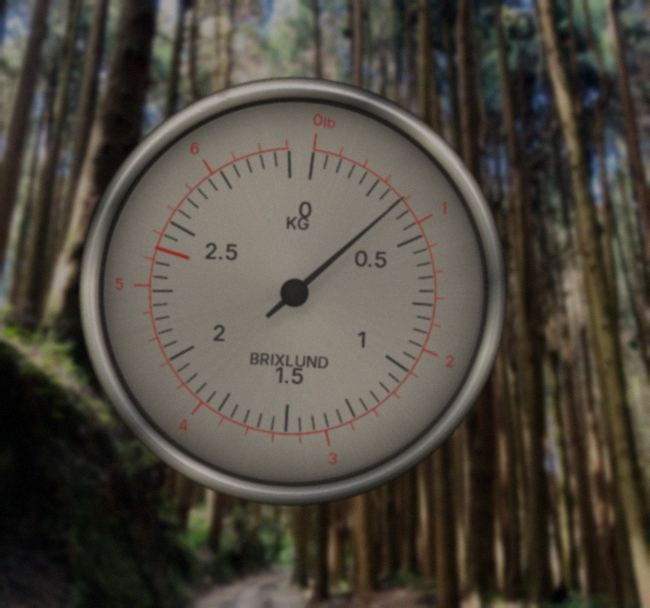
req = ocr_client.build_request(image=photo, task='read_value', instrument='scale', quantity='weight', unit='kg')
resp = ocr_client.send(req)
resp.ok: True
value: 0.35 kg
